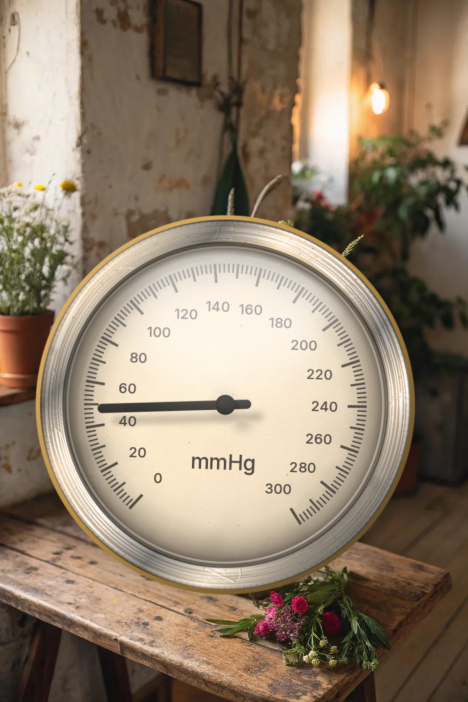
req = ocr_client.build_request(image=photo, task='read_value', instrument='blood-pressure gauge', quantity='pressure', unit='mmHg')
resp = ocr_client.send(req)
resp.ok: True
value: 48 mmHg
